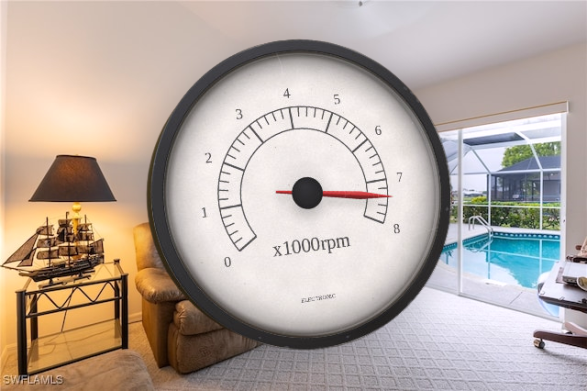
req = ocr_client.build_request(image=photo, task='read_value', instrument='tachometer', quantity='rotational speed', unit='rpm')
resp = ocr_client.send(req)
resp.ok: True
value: 7400 rpm
